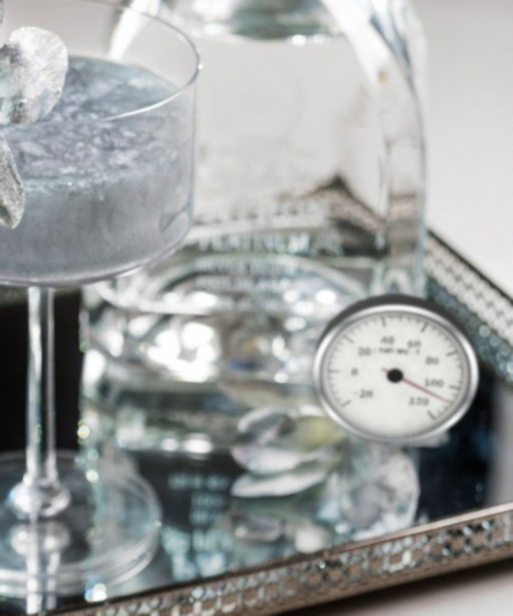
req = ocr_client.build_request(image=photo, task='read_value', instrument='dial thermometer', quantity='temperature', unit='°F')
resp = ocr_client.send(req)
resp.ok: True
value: 108 °F
